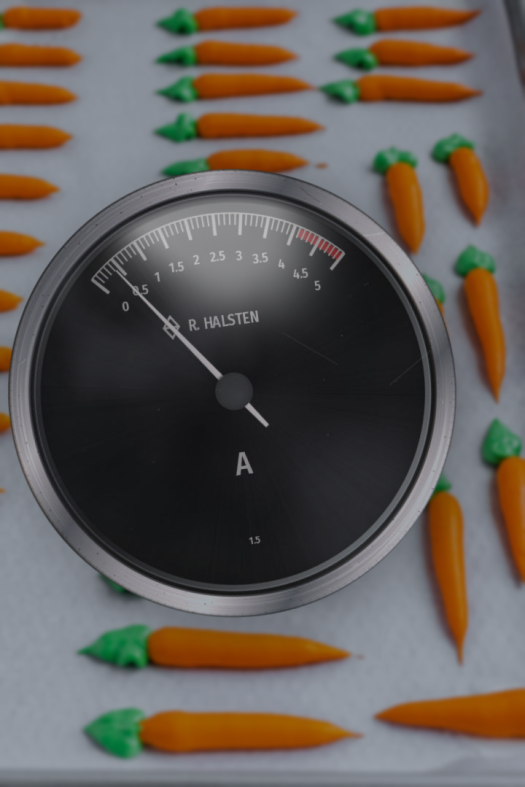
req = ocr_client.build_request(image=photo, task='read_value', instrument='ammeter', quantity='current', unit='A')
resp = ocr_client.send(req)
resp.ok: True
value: 0.4 A
